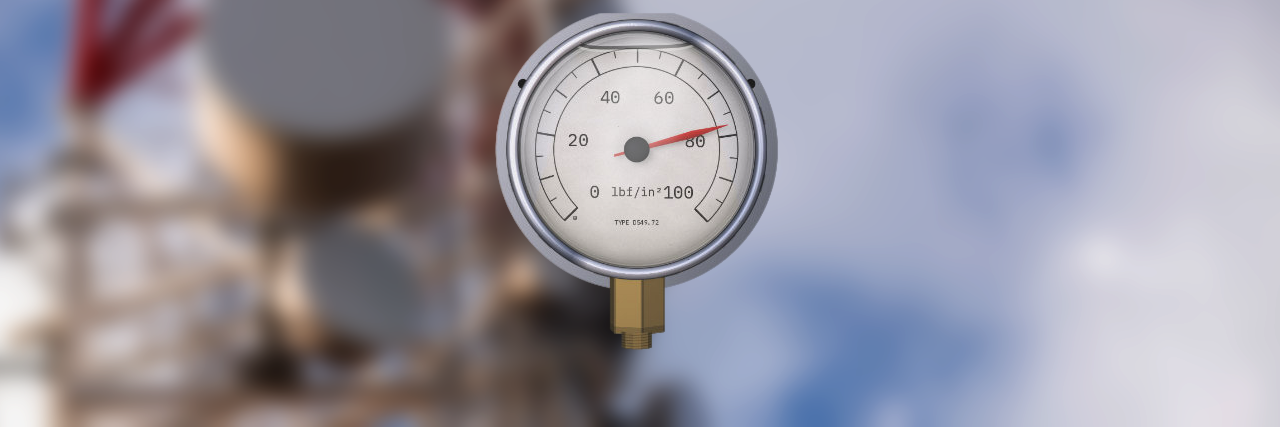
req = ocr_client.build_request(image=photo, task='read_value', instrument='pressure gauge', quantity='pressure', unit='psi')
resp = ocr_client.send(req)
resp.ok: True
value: 77.5 psi
